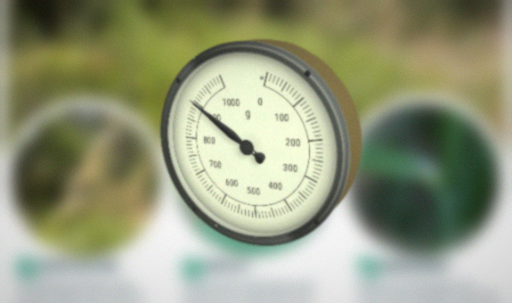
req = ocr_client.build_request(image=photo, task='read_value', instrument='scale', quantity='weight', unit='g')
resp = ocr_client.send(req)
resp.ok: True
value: 900 g
